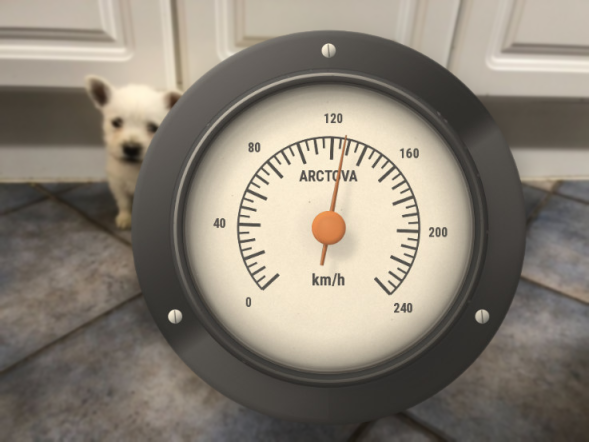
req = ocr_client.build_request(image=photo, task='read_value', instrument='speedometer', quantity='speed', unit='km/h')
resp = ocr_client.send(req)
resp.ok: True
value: 127.5 km/h
